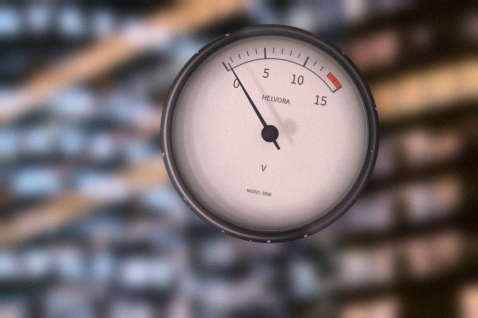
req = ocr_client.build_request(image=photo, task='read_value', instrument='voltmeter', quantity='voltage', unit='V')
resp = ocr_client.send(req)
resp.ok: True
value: 0.5 V
